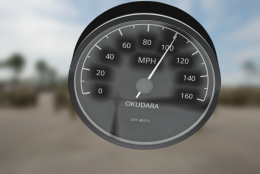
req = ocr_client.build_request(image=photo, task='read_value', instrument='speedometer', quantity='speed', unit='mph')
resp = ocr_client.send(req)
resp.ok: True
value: 100 mph
